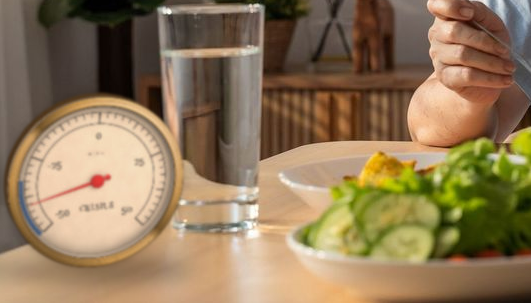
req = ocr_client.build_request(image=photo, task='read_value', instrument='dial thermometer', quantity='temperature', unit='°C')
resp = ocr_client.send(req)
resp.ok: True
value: -40 °C
